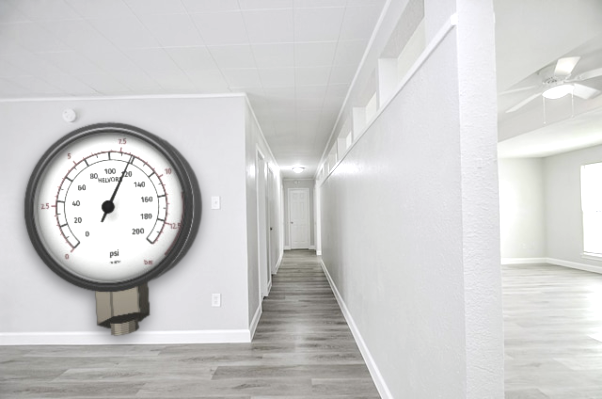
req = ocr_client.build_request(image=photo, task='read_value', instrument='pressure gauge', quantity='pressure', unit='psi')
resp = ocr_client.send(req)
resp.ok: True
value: 120 psi
